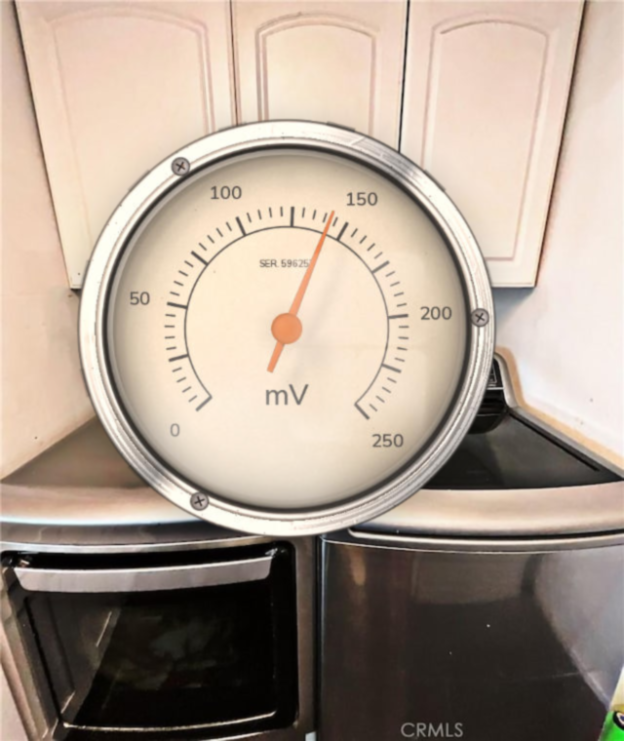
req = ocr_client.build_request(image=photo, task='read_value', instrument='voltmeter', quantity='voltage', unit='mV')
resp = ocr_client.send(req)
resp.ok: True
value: 142.5 mV
